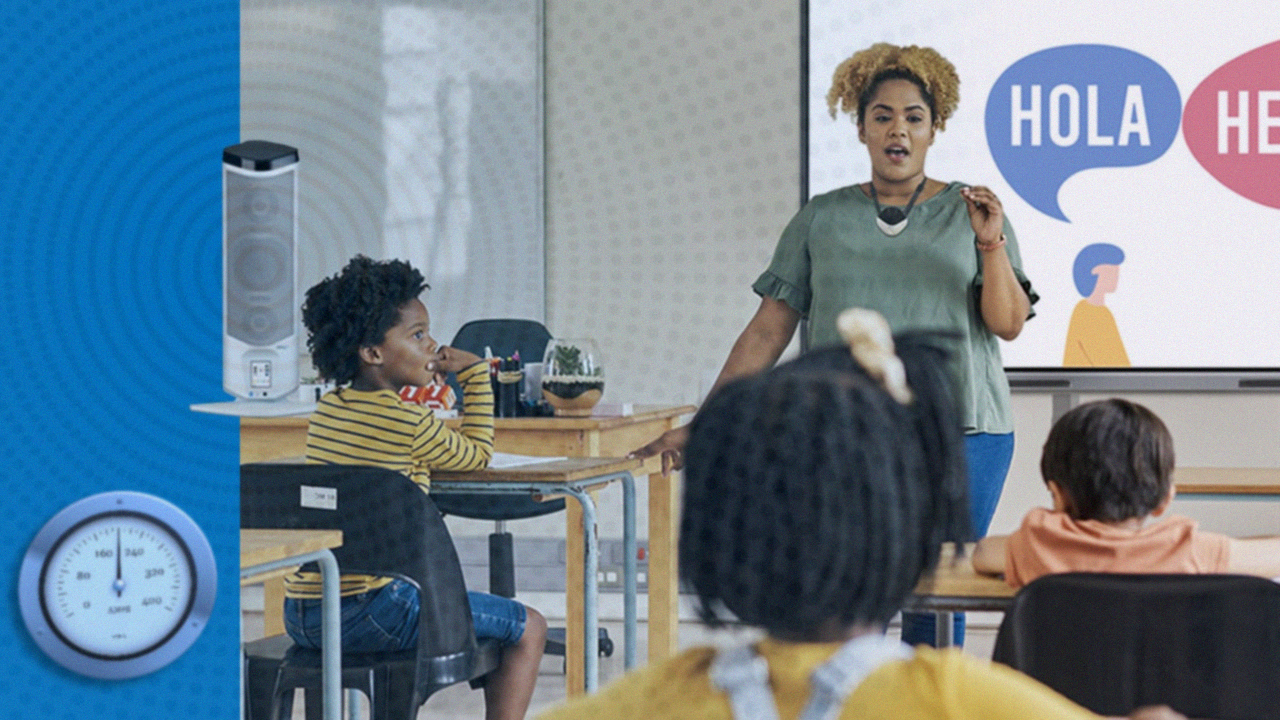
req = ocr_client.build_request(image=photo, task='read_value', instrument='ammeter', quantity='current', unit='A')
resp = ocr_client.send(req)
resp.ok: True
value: 200 A
